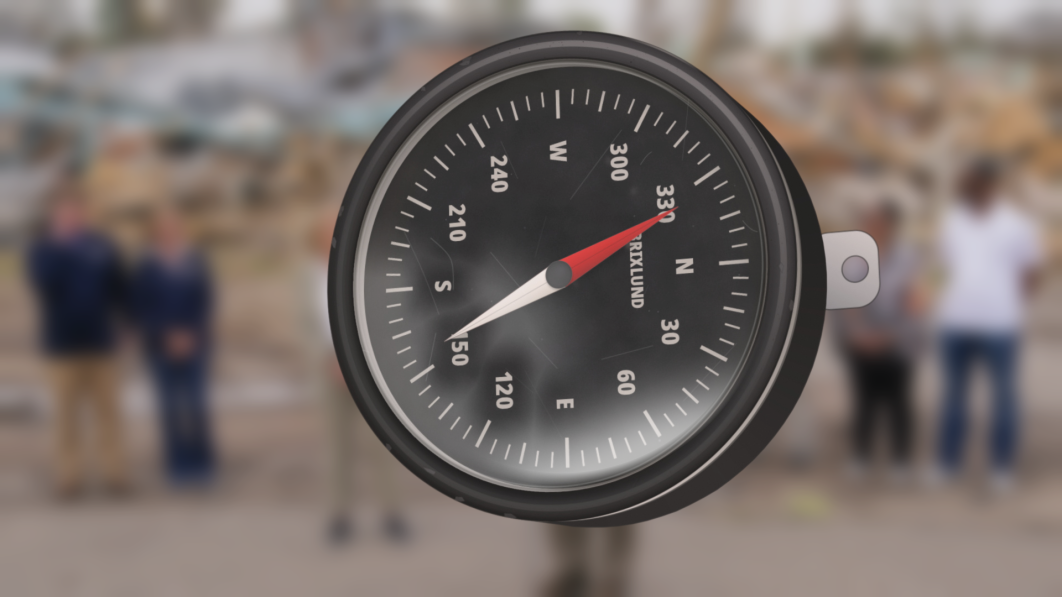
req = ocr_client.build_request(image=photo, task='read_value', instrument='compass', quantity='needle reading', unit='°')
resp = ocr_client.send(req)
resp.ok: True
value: 335 °
